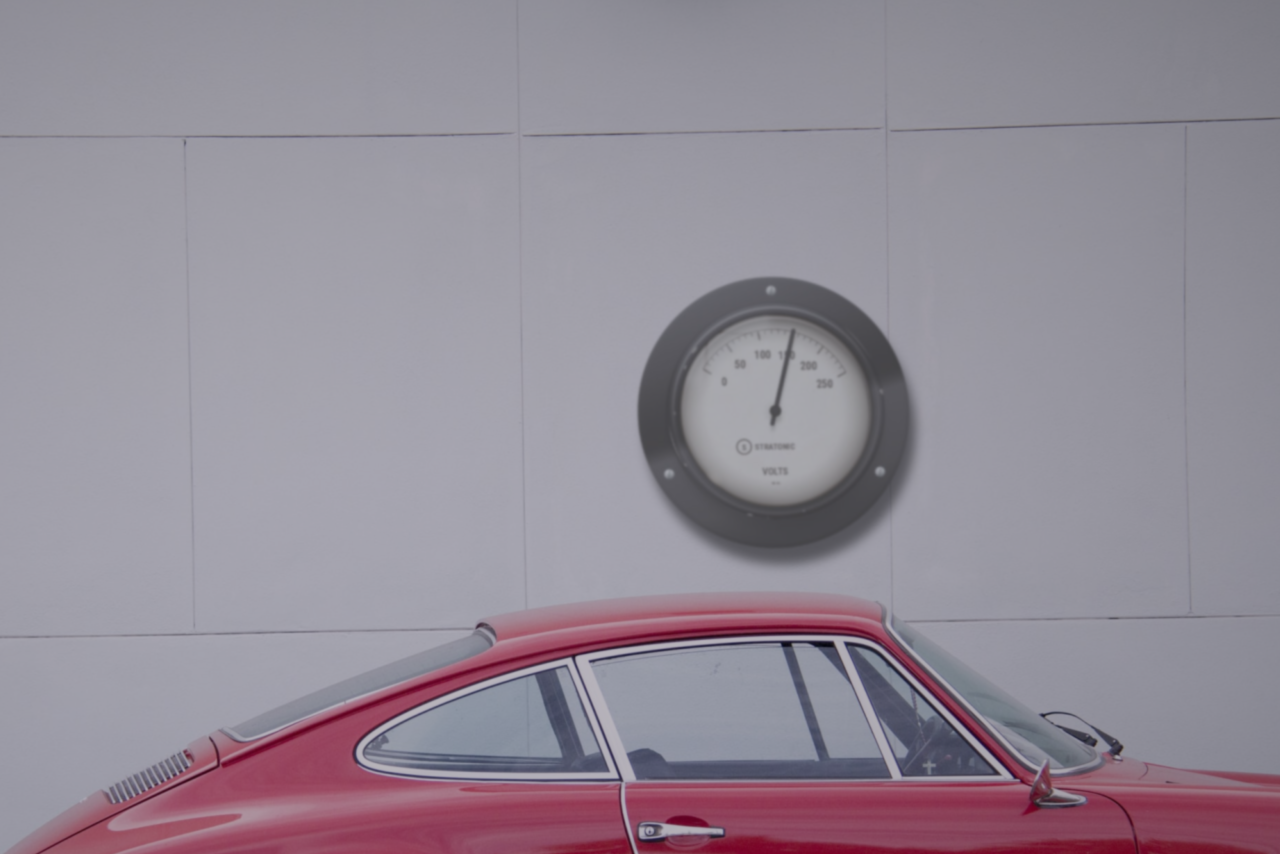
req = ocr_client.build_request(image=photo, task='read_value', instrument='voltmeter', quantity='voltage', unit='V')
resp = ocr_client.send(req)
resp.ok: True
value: 150 V
